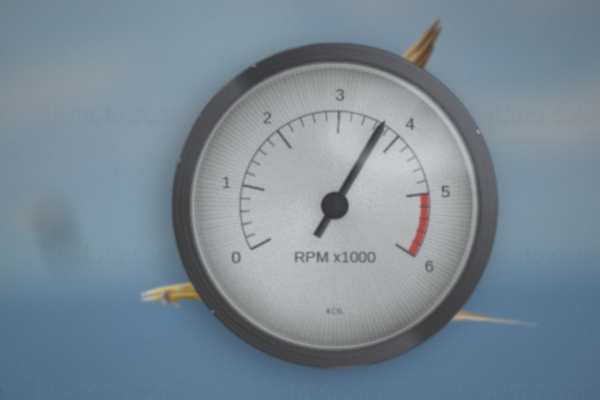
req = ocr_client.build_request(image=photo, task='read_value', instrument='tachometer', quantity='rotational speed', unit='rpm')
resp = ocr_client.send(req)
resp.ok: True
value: 3700 rpm
